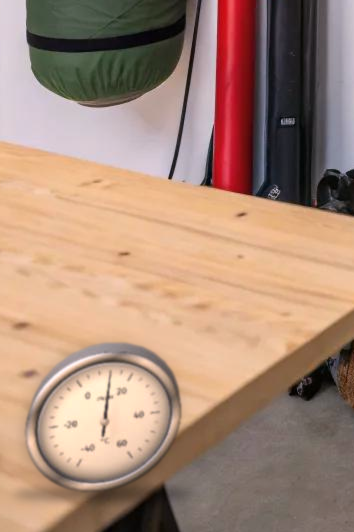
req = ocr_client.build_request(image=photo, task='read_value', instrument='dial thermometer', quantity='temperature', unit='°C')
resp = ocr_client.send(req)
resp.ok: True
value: 12 °C
